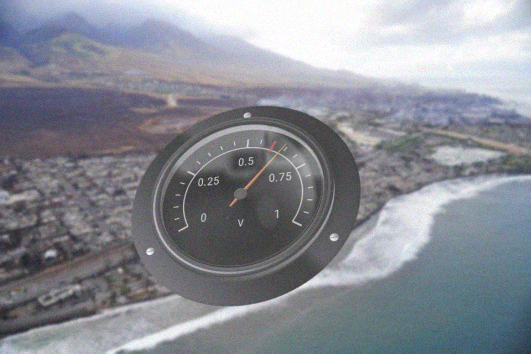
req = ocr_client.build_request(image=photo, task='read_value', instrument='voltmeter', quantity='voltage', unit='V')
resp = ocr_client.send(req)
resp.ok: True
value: 0.65 V
